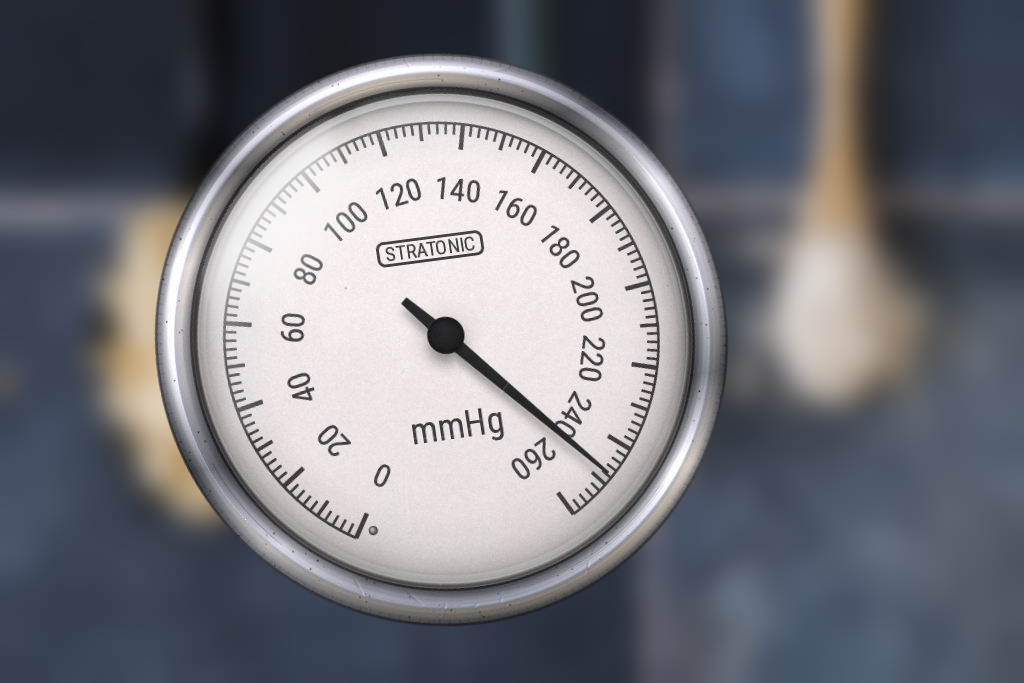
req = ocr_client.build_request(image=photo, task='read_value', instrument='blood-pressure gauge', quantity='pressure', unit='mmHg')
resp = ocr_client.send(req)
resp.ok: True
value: 248 mmHg
